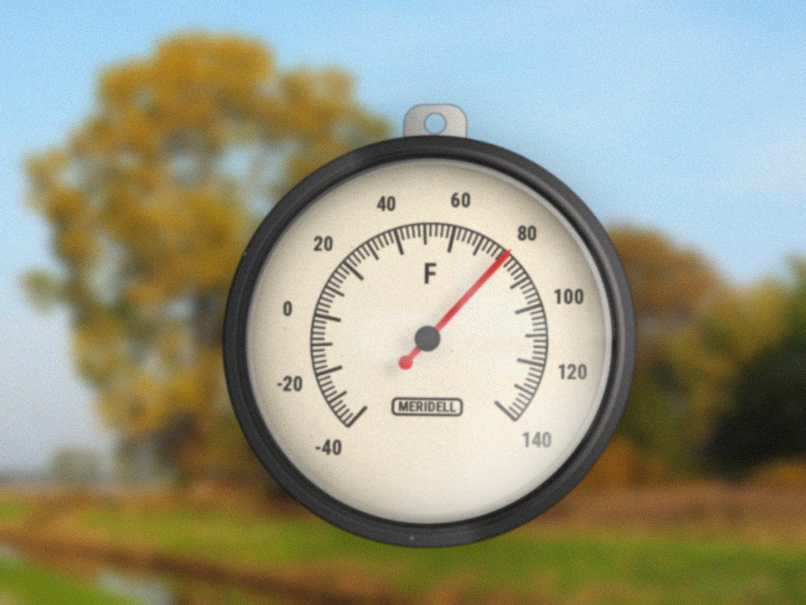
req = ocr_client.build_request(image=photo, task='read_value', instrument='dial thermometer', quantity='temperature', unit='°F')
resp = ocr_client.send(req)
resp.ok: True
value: 80 °F
